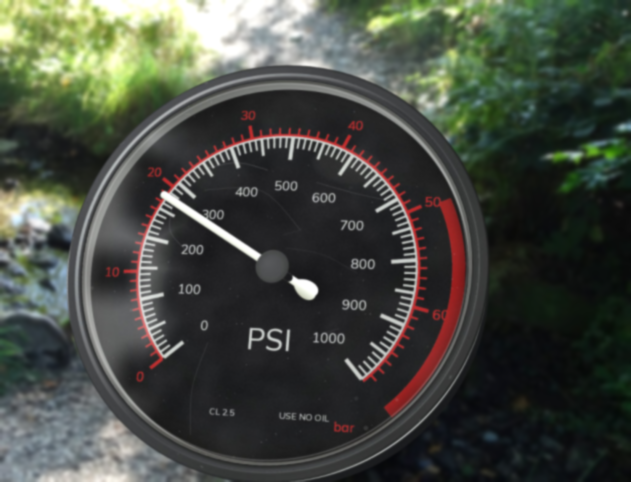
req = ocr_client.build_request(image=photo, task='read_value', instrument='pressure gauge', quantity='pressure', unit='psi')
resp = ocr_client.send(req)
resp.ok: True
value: 270 psi
